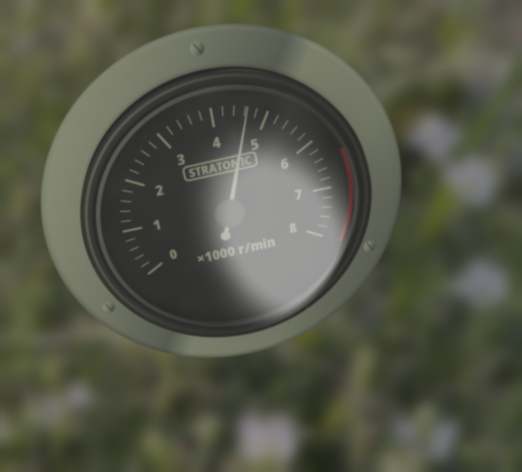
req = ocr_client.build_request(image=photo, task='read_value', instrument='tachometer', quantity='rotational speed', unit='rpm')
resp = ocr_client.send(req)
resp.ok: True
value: 4600 rpm
